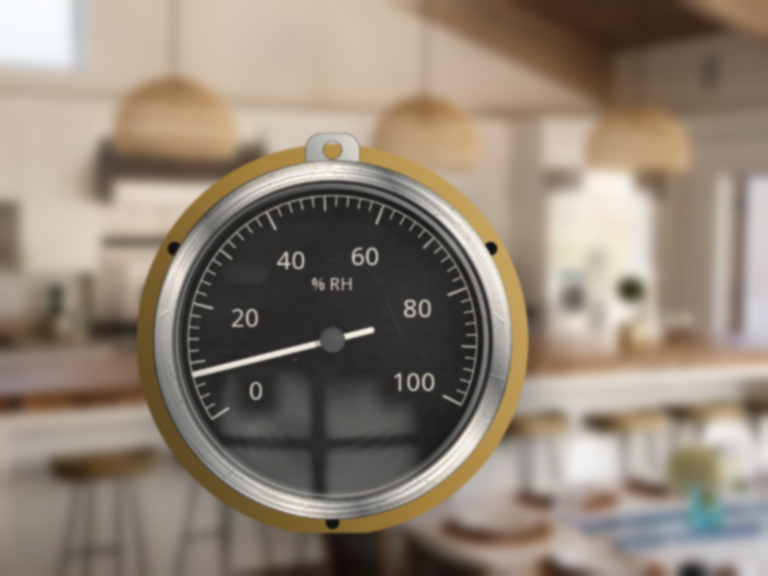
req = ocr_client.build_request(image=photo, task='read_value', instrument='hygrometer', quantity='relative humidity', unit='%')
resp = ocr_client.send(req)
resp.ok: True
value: 8 %
